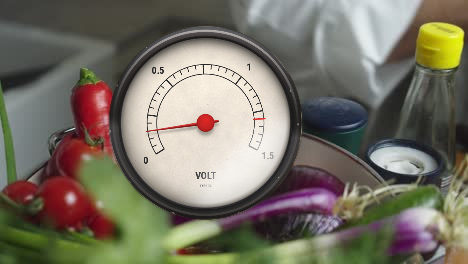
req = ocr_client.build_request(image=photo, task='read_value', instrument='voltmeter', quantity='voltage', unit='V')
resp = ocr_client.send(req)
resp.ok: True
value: 0.15 V
